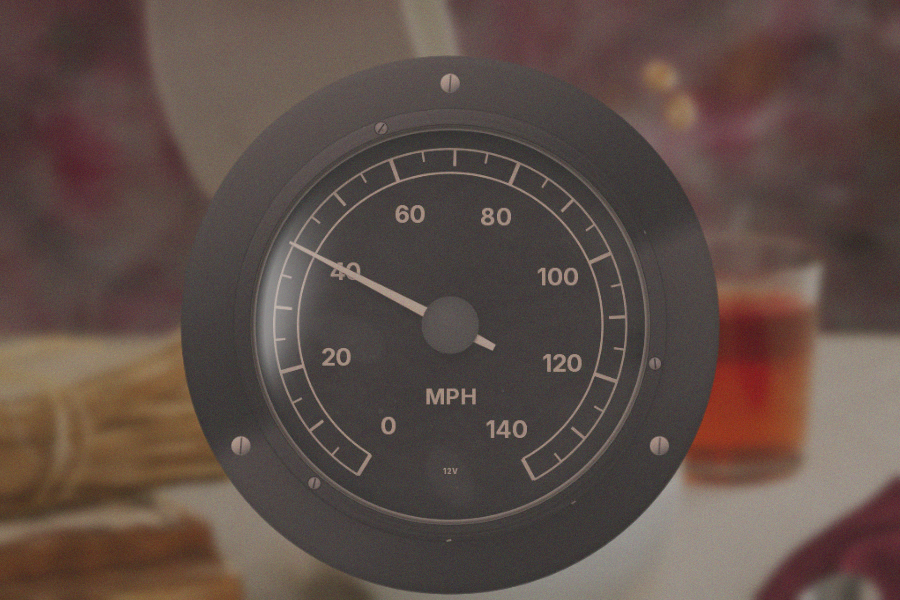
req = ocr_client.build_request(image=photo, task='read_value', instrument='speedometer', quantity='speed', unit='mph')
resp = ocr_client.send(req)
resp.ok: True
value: 40 mph
